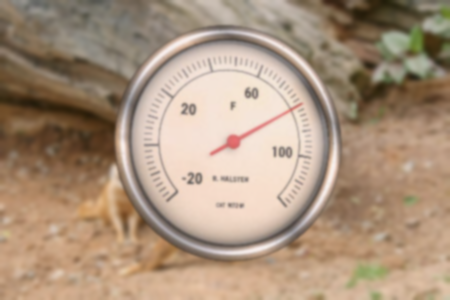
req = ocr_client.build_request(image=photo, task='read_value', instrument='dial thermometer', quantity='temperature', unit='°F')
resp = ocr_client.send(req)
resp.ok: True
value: 80 °F
